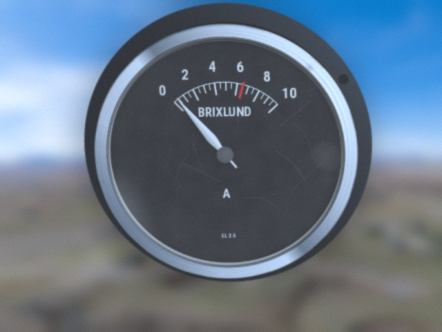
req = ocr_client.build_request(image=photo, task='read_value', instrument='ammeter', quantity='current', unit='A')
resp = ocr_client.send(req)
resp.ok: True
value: 0.5 A
